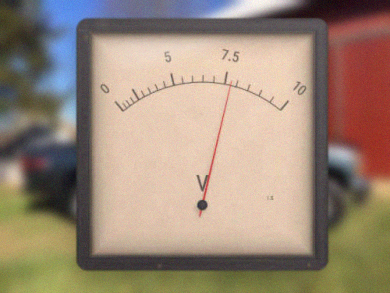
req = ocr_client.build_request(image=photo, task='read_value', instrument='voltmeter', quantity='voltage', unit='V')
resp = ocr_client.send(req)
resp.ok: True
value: 7.75 V
